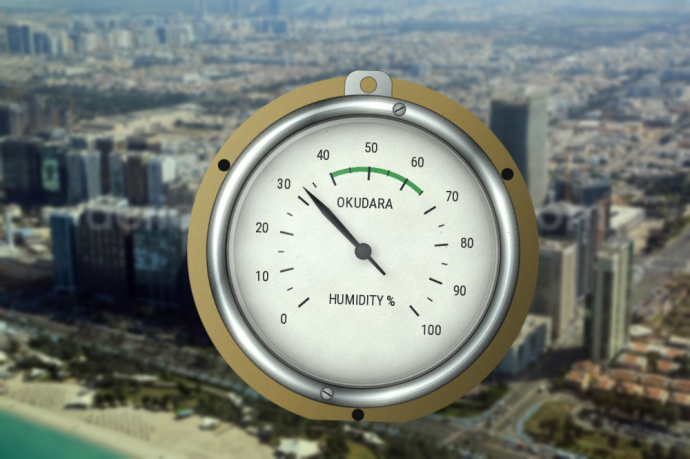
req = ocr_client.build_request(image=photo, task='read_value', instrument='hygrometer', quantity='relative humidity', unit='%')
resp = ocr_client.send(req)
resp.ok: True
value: 32.5 %
